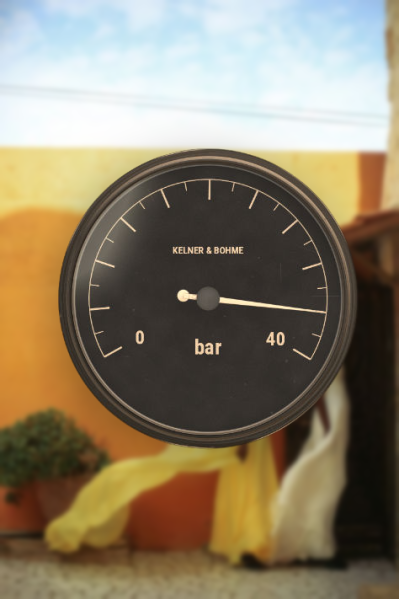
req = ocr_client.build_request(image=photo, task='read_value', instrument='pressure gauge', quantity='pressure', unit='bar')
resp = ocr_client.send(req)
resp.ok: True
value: 36 bar
